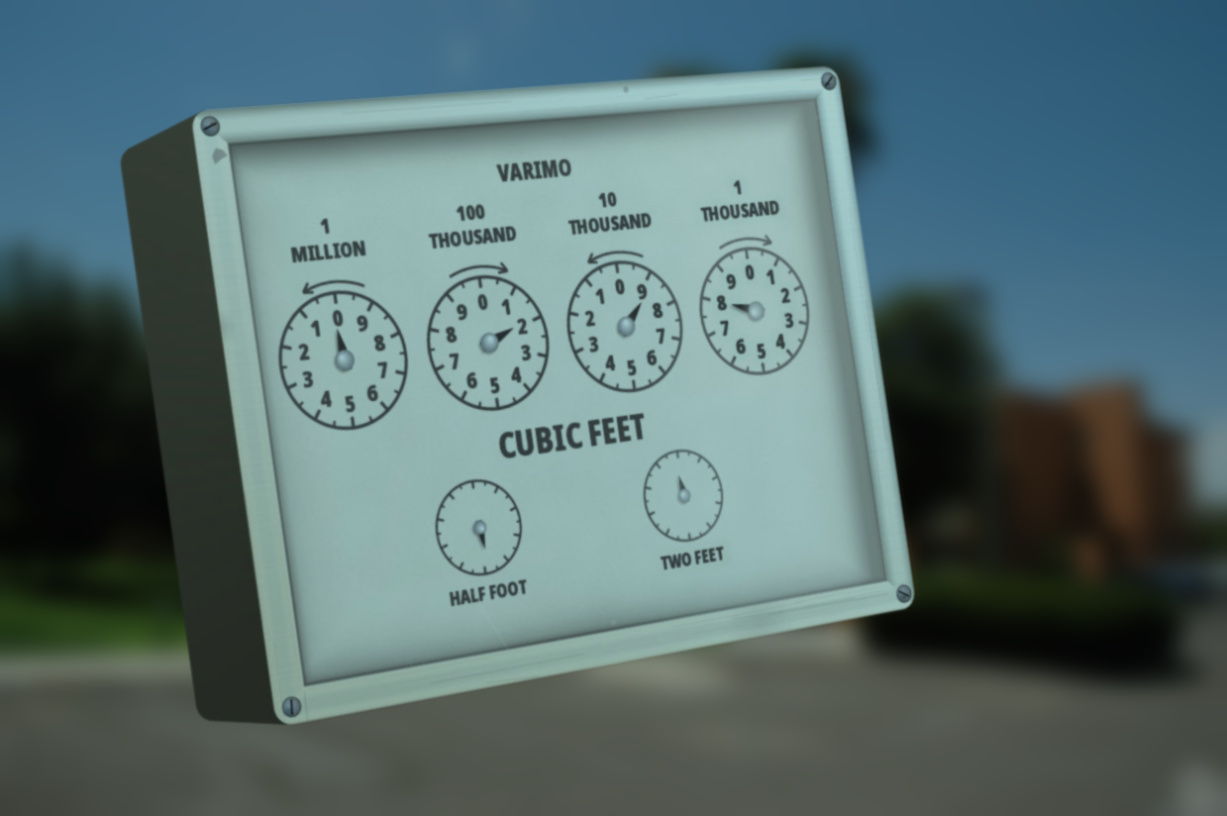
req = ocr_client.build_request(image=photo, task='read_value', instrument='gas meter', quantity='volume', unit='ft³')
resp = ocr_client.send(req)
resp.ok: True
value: 18800 ft³
